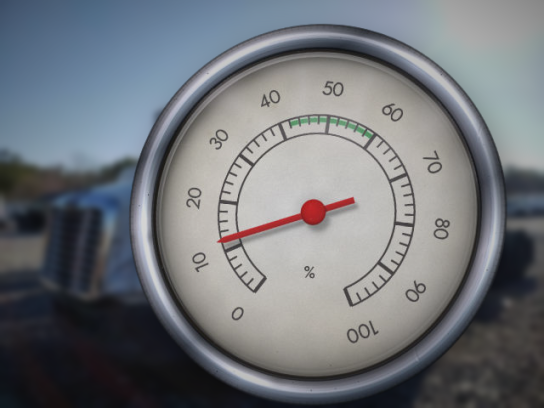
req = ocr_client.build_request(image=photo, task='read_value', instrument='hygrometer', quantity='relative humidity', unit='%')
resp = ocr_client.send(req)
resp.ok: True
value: 12 %
